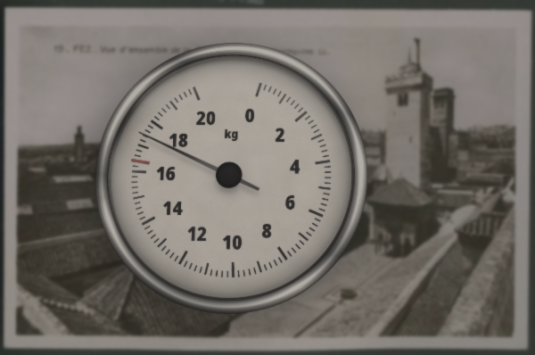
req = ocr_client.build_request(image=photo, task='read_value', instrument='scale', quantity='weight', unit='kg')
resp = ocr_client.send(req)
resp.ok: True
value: 17.4 kg
